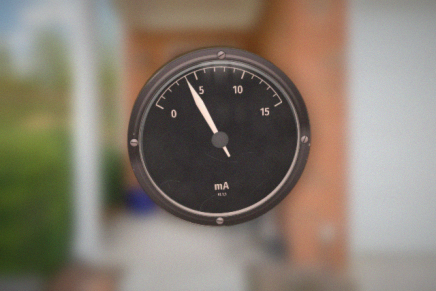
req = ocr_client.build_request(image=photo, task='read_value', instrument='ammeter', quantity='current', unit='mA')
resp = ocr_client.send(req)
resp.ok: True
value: 4 mA
